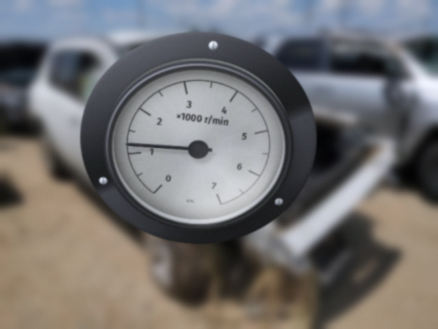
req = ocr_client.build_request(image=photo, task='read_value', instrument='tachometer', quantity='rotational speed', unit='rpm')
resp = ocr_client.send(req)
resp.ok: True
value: 1250 rpm
